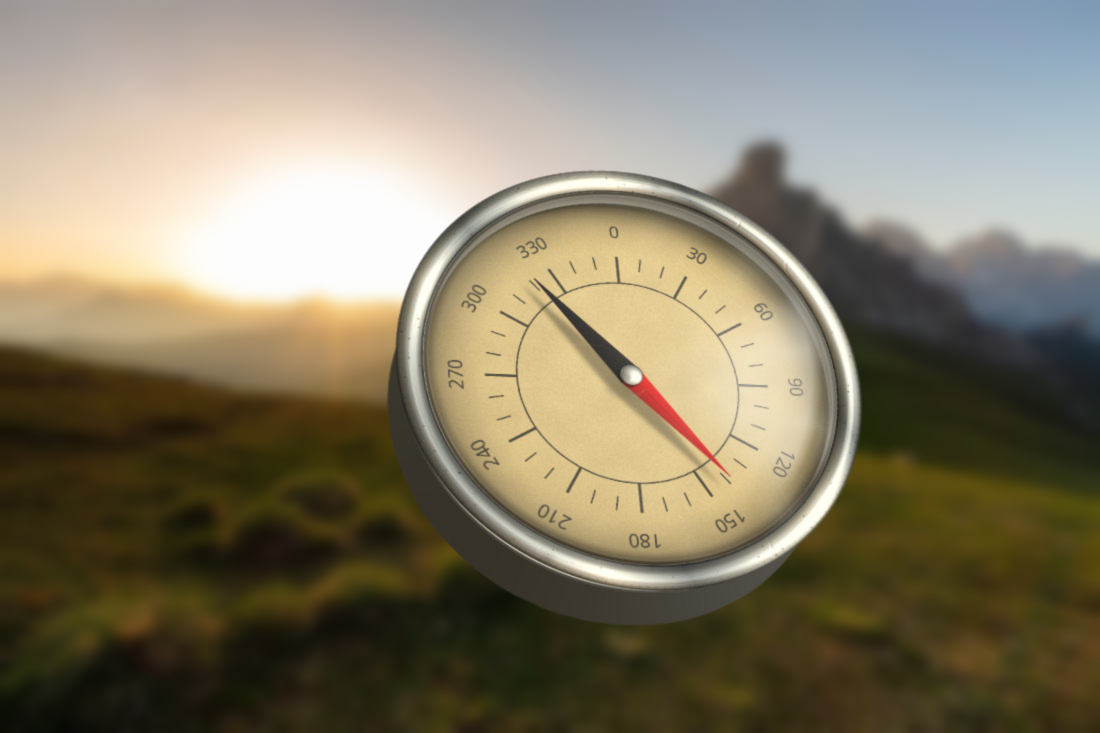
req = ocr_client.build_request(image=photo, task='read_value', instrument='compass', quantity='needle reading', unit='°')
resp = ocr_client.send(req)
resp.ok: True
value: 140 °
